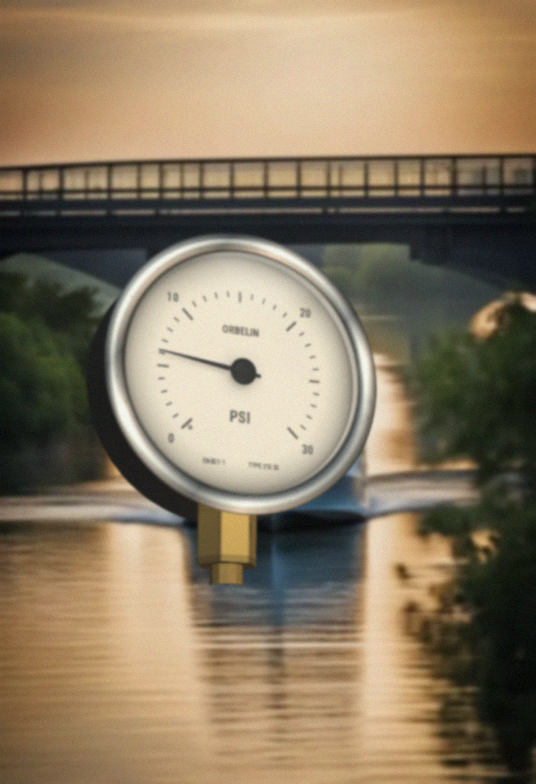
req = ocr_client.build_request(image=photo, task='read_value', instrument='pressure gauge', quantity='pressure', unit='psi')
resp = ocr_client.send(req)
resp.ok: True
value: 6 psi
